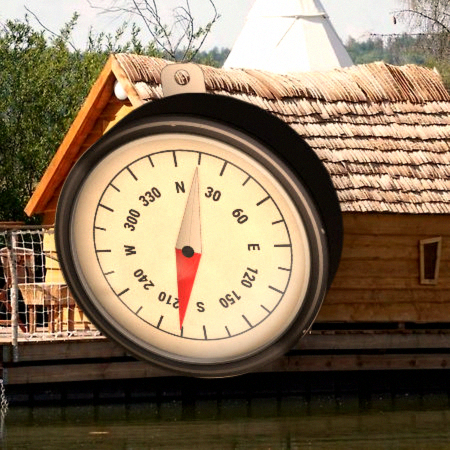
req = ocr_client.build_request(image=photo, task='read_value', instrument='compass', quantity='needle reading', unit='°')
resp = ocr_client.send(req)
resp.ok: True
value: 195 °
